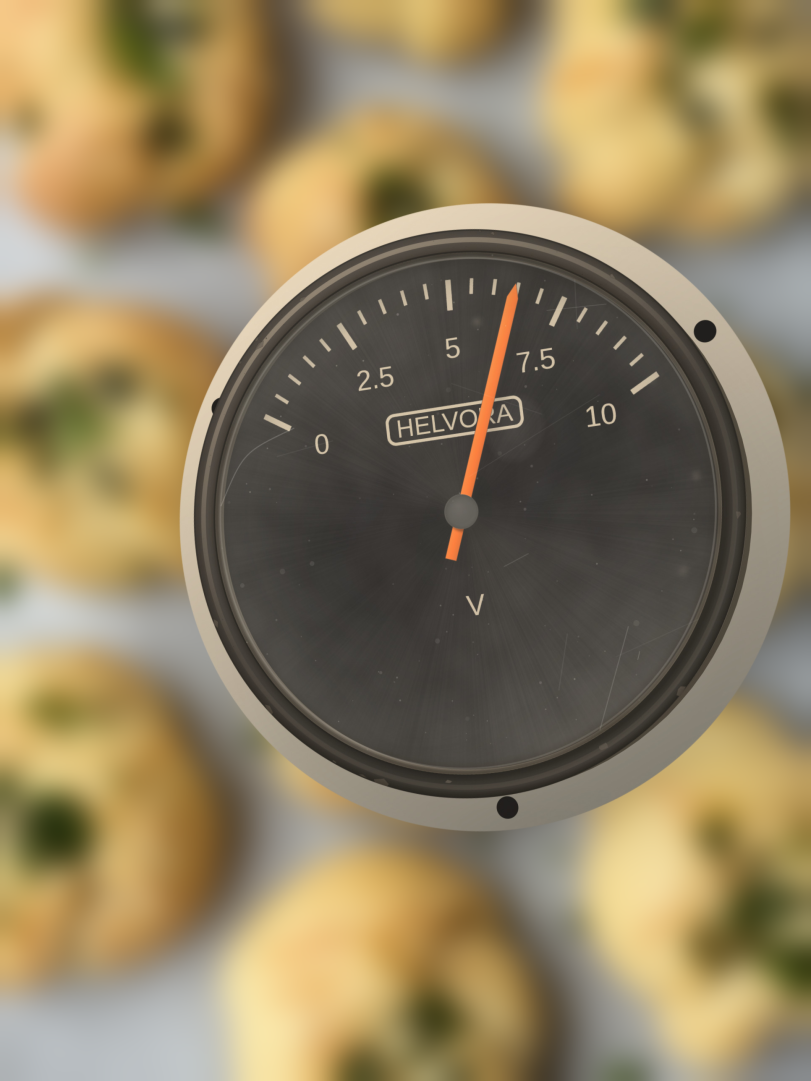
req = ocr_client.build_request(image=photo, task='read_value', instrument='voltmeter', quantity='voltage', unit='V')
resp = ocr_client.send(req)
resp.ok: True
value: 6.5 V
